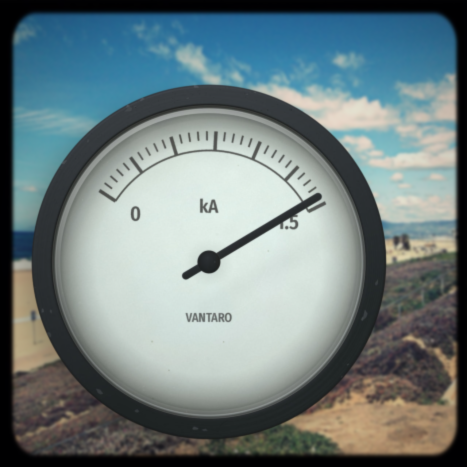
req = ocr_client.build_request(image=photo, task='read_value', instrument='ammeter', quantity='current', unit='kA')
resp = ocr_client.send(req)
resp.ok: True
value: 1.45 kA
